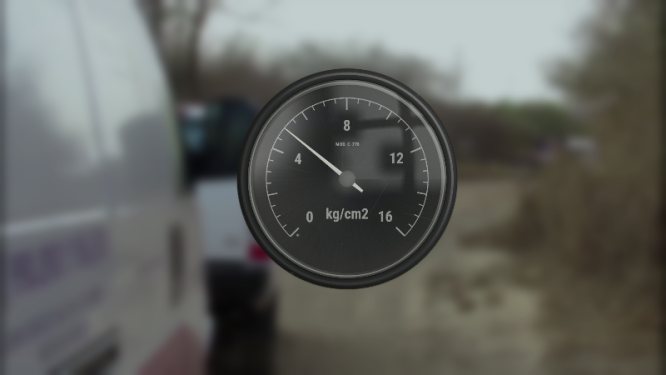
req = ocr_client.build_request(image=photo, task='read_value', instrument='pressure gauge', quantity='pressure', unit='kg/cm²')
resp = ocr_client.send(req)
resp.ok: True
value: 5 kg/cm²
